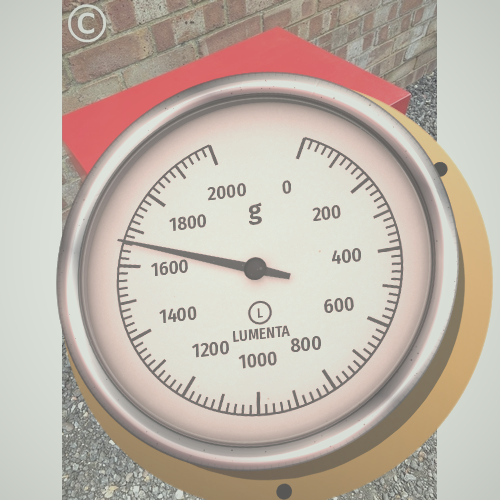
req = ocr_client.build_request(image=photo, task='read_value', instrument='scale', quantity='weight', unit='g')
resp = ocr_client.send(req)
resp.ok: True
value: 1660 g
